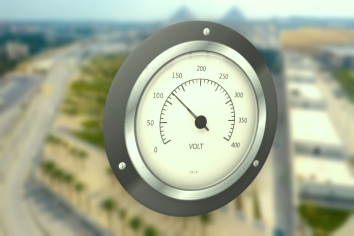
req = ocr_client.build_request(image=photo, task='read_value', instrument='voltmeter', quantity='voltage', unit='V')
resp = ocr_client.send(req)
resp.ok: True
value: 120 V
